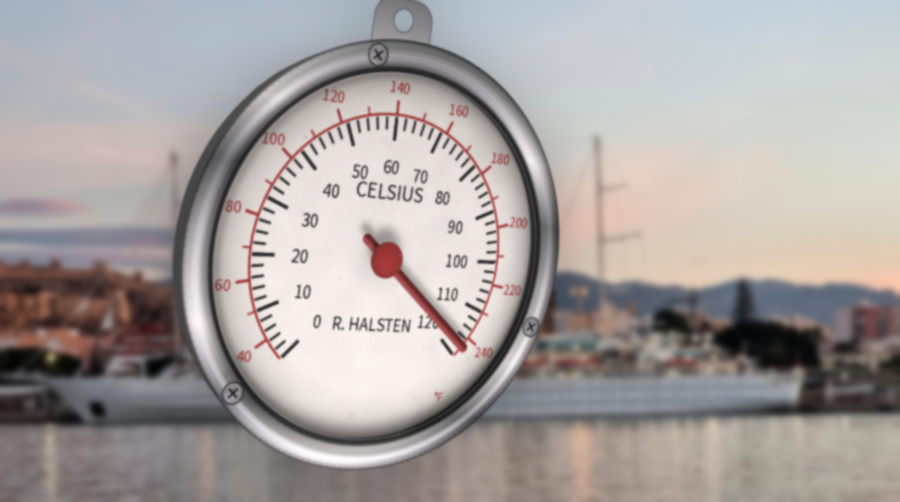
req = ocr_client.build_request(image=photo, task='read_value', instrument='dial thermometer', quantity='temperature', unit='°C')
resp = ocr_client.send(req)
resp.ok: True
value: 118 °C
